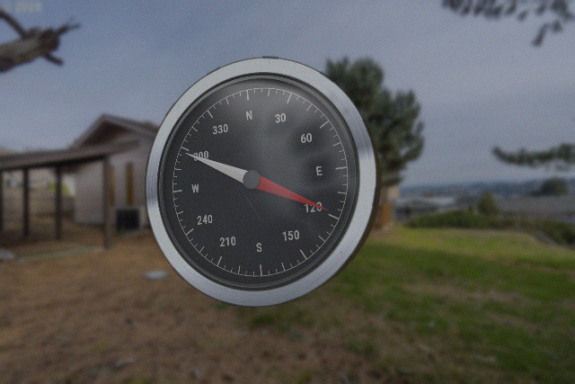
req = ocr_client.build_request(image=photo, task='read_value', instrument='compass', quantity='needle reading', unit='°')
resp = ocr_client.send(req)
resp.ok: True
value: 117.5 °
